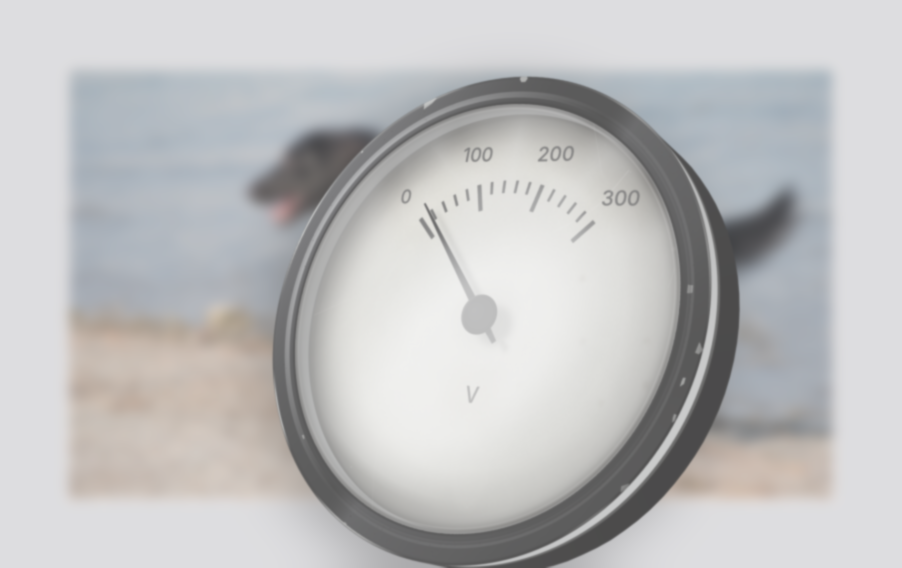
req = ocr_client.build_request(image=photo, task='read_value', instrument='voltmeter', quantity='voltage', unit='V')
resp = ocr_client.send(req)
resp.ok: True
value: 20 V
